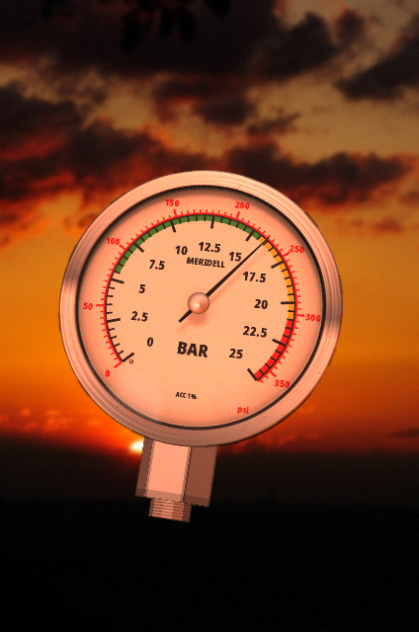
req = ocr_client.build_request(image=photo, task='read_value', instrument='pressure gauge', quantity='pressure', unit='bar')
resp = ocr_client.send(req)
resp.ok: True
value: 16 bar
